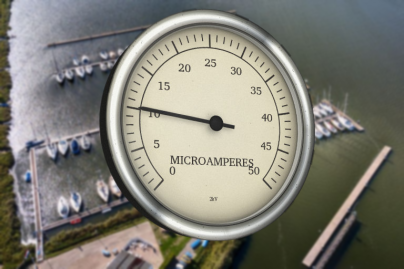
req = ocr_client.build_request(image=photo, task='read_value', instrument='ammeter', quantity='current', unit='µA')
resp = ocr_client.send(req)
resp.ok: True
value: 10 µA
